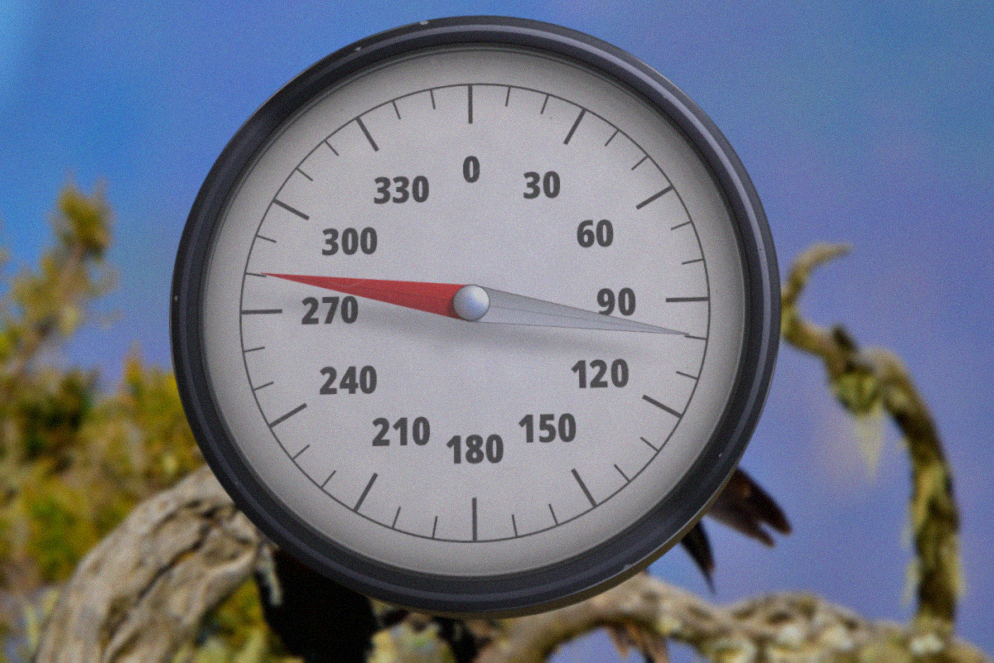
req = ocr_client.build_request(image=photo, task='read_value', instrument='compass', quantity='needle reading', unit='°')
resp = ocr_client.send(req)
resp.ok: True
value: 280 °
